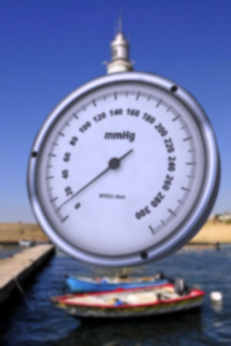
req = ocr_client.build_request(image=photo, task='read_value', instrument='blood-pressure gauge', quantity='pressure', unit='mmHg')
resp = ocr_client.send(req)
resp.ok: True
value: 10 mmHg
